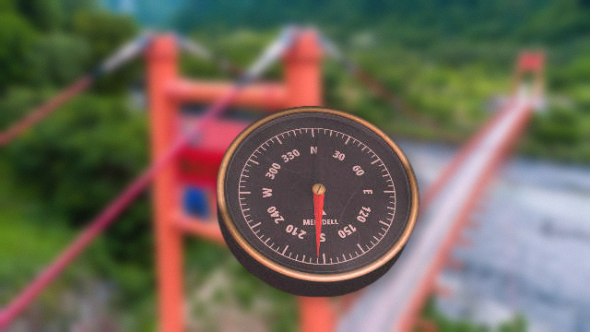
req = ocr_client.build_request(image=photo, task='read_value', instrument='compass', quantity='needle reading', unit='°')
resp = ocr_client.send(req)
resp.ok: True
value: 185 °
